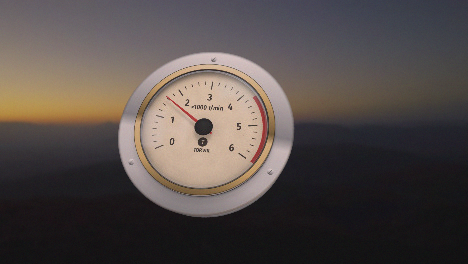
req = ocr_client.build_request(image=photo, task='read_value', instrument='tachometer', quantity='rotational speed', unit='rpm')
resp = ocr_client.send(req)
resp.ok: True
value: 1600 rpm
